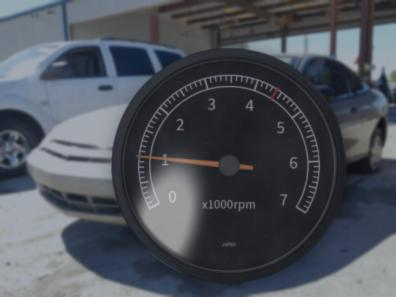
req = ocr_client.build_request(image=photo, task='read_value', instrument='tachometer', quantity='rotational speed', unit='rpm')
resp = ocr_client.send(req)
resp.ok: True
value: 1000 rpm
